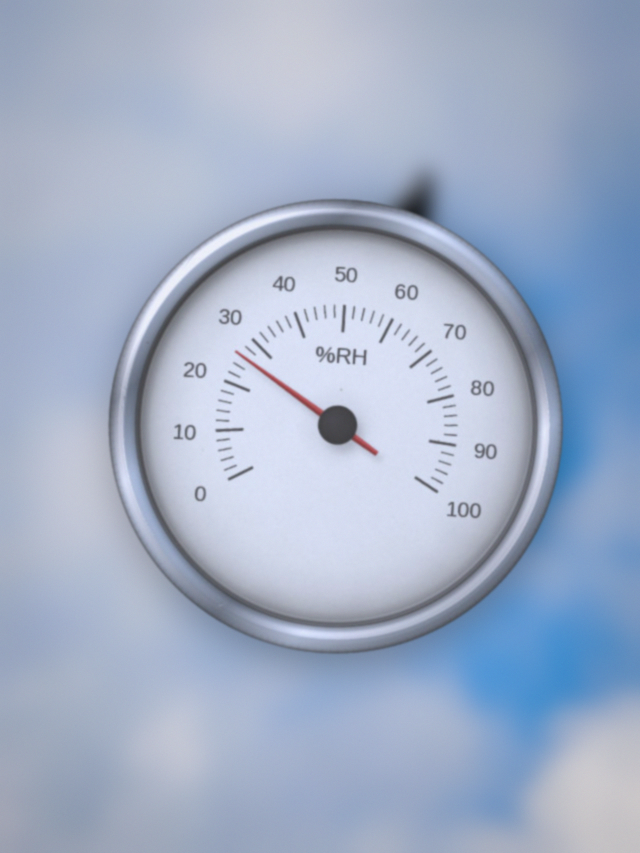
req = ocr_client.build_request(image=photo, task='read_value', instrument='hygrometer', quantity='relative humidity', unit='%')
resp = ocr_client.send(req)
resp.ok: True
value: 26 %
